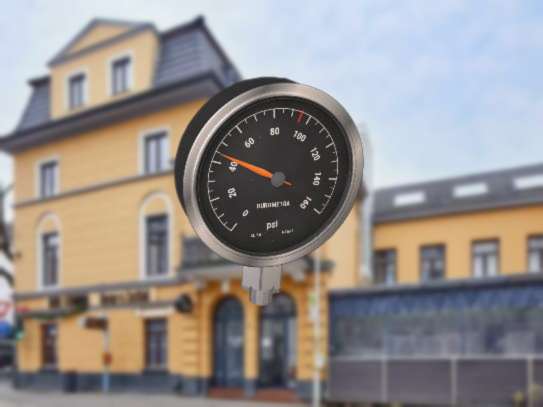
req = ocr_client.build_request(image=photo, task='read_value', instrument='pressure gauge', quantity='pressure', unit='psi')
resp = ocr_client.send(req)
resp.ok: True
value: 45 psi
